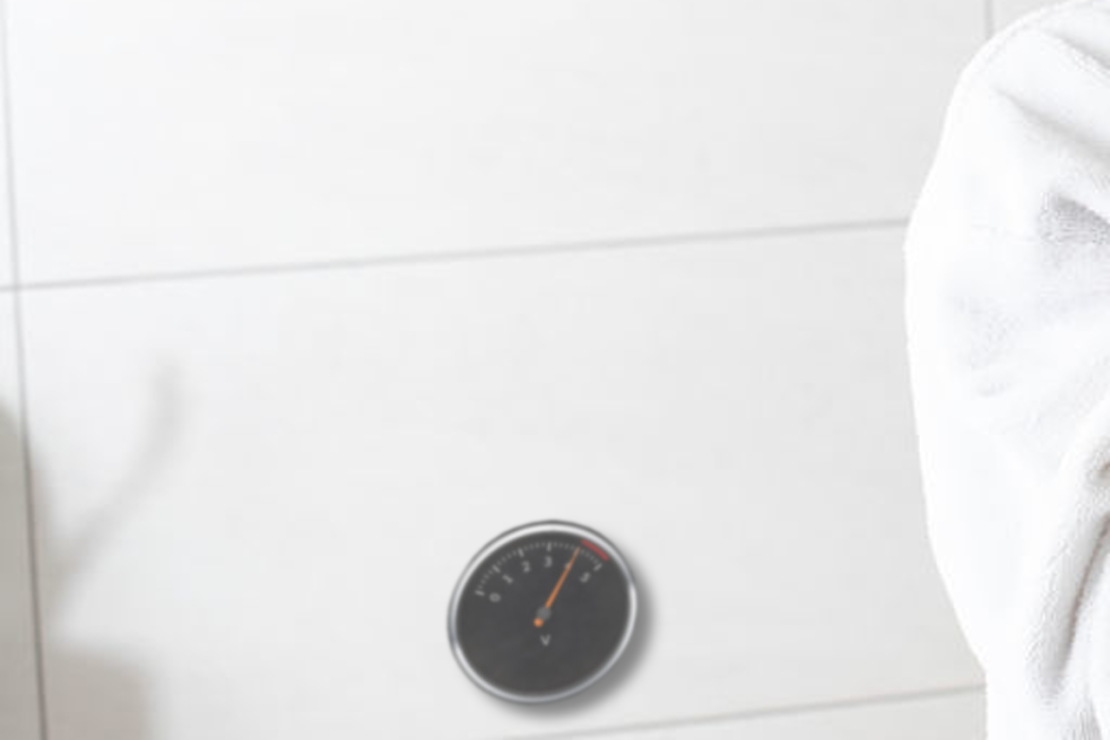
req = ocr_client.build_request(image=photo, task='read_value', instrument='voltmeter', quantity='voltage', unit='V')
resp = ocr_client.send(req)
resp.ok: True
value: 4 V
